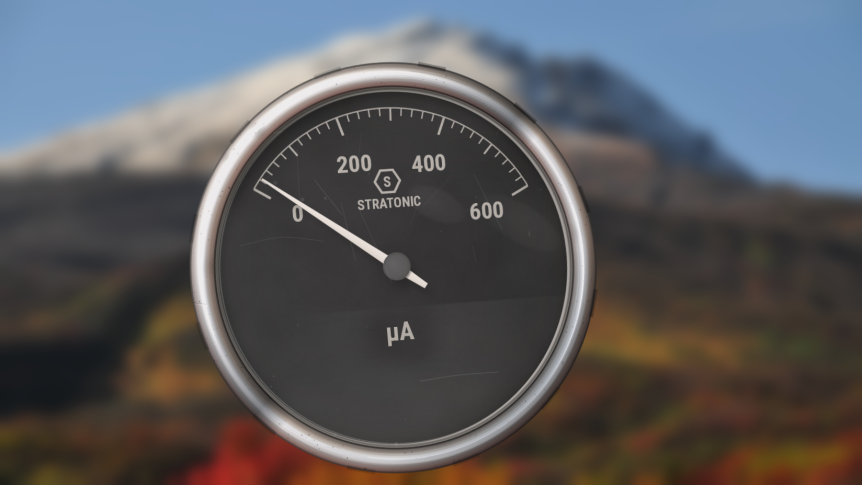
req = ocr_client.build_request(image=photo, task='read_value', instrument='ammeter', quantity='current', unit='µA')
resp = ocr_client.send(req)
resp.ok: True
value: 20 µA
